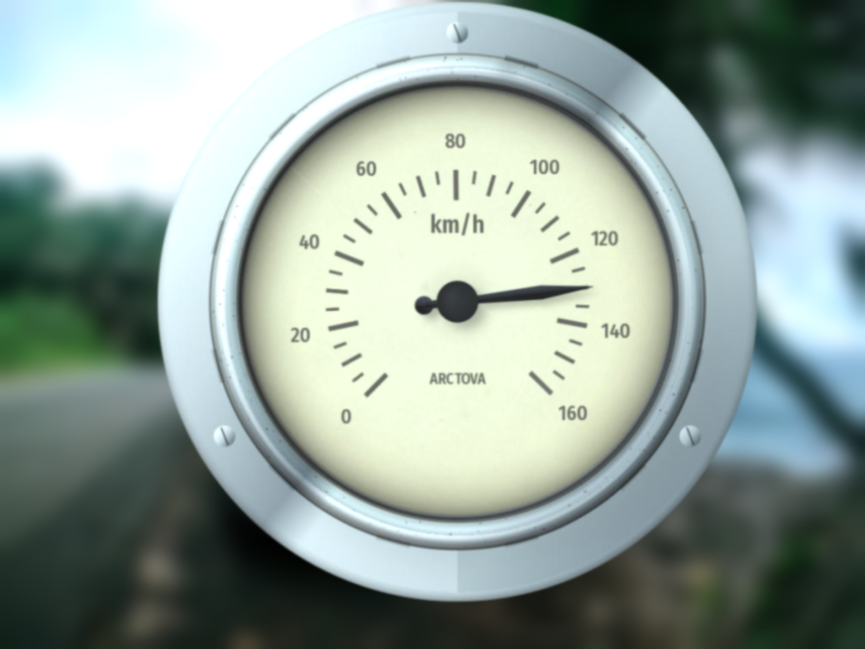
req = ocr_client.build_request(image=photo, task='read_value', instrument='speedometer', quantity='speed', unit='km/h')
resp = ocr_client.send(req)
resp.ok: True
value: 130 km/h
